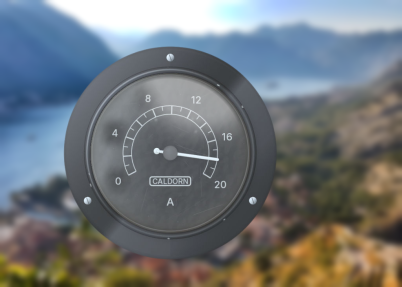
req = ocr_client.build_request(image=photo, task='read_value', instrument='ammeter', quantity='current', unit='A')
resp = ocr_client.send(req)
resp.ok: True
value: 18 A
